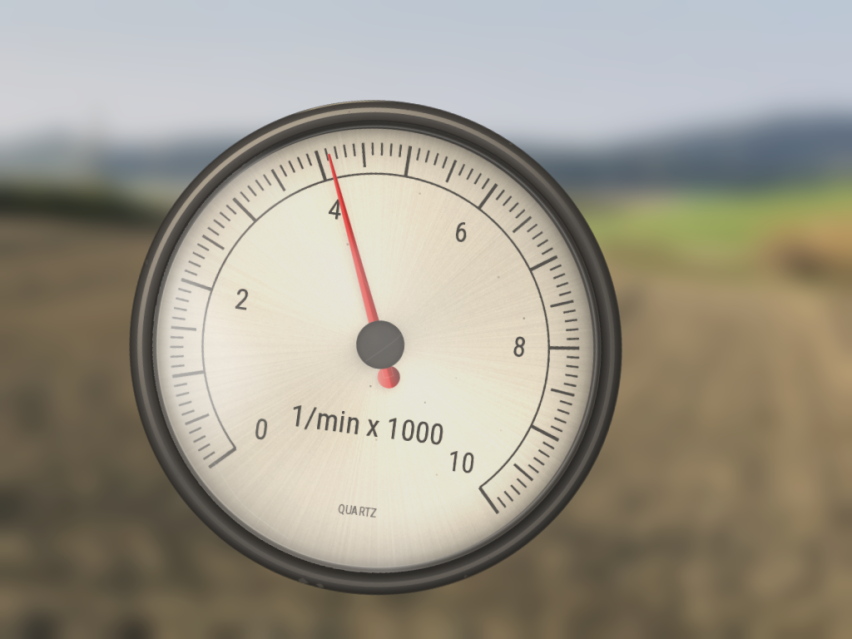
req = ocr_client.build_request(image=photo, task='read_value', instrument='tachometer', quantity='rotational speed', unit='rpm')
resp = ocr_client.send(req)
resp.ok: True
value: 4100 rpm
